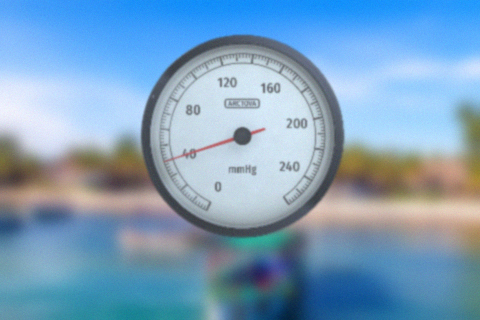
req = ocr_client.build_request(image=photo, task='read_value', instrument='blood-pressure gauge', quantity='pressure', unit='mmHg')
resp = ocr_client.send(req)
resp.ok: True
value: 40 mmHg
